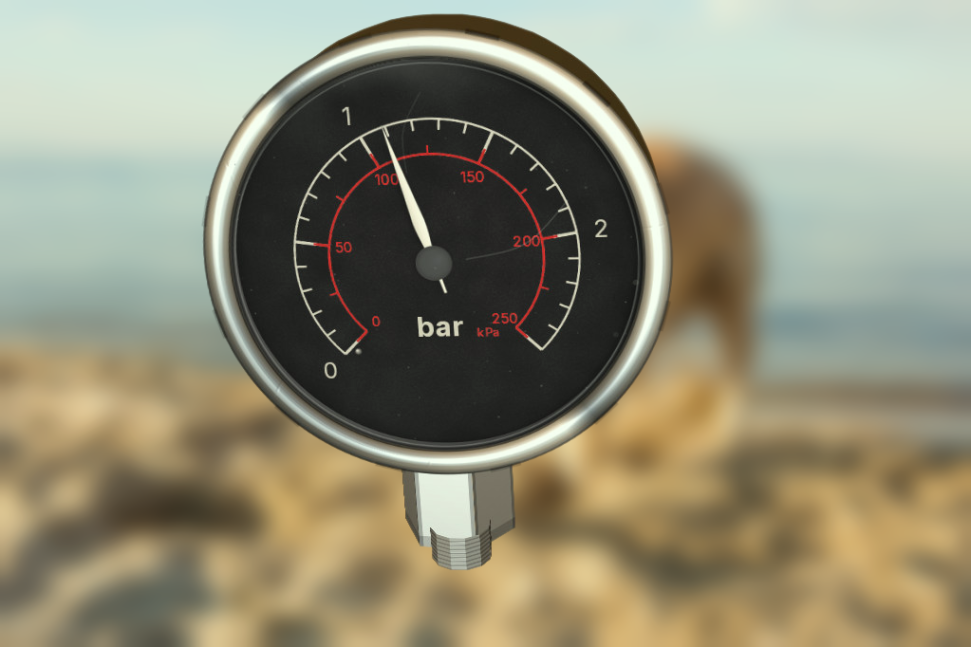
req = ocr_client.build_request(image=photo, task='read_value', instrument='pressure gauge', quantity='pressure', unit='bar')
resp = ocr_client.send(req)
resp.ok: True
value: 1.1 bar
